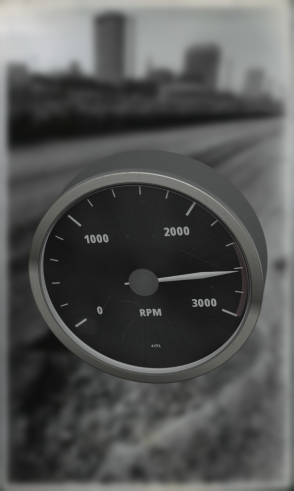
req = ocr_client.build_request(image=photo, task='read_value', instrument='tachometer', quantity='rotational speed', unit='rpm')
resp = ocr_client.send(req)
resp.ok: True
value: 2600 rpm
